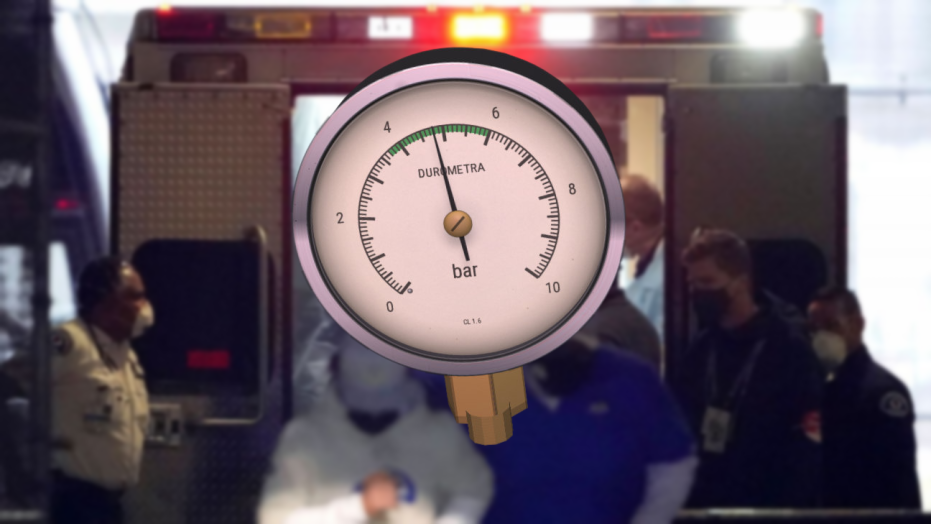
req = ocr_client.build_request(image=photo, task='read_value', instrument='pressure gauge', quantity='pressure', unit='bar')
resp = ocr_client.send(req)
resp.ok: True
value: 4.8 bar
